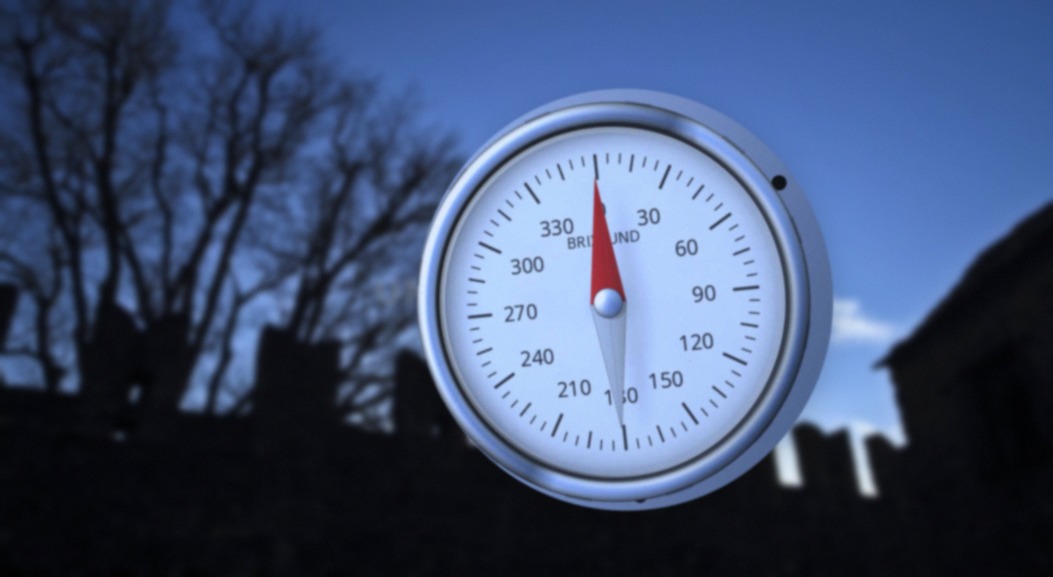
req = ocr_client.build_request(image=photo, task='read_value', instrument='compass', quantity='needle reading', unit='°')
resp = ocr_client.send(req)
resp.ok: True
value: 0 °
